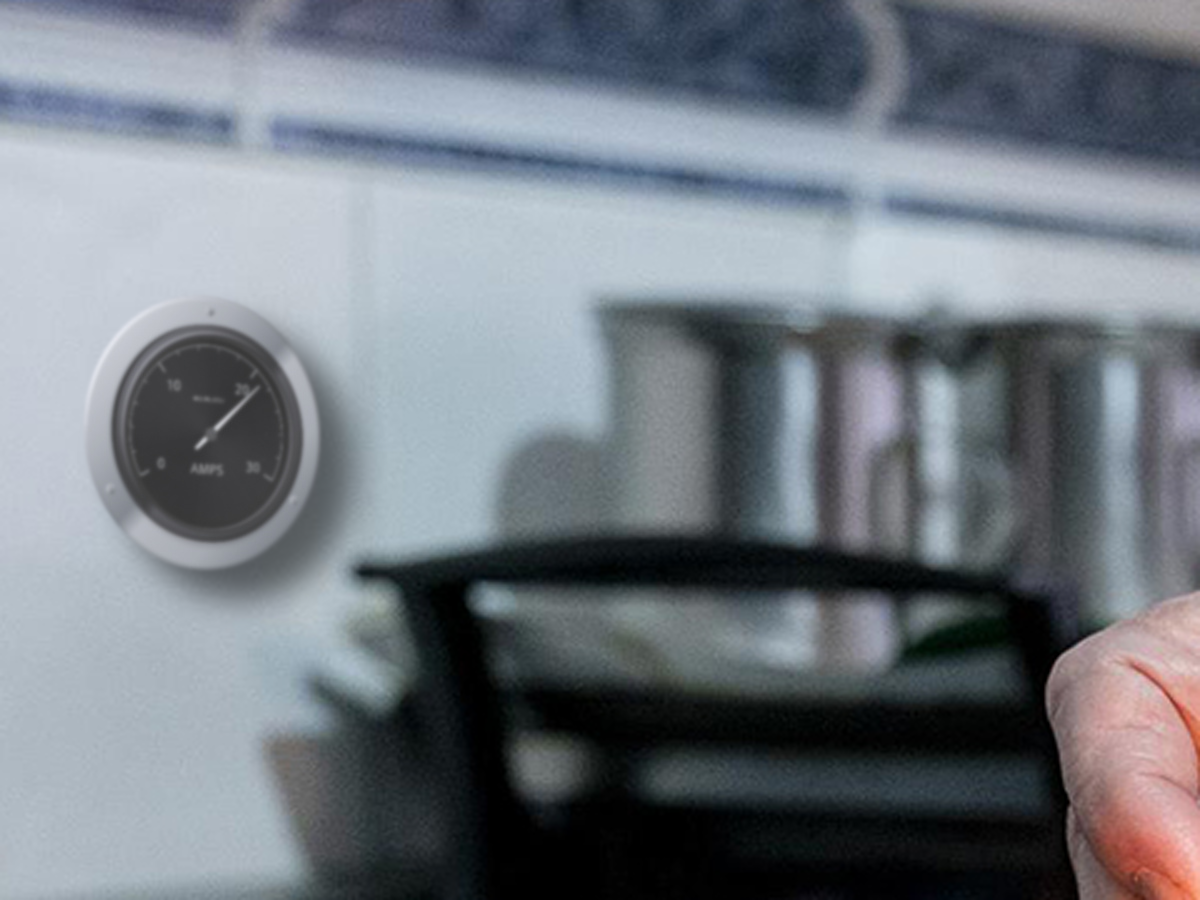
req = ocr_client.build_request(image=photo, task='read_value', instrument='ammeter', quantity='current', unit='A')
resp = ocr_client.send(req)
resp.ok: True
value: 21 A
